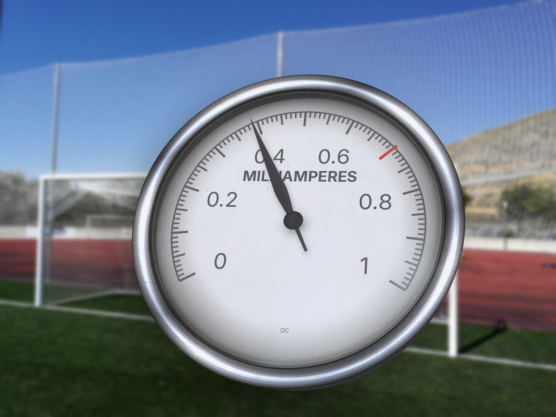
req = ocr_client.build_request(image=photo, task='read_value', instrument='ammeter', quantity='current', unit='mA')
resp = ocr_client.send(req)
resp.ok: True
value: 0.39 mA
